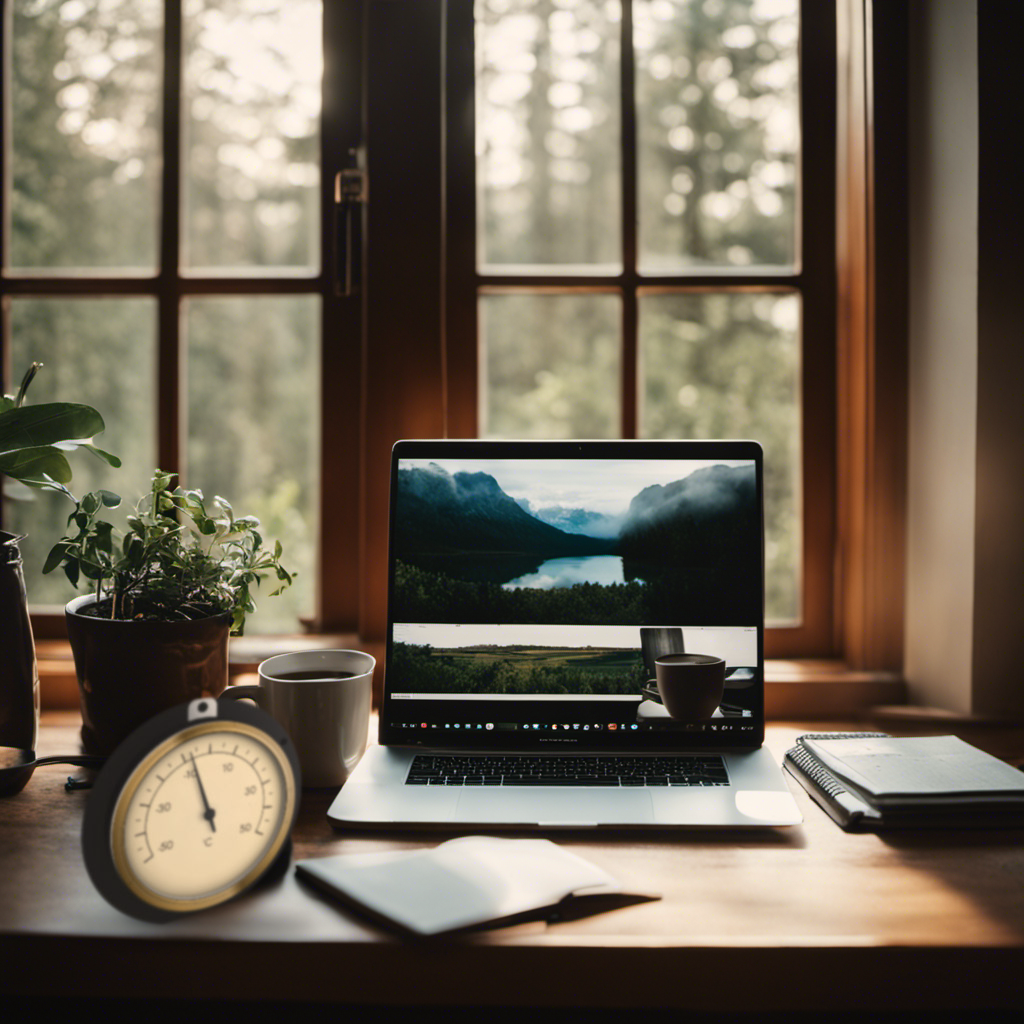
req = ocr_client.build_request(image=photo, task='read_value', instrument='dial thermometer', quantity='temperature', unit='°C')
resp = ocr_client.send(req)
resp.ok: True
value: -7.5 °C
